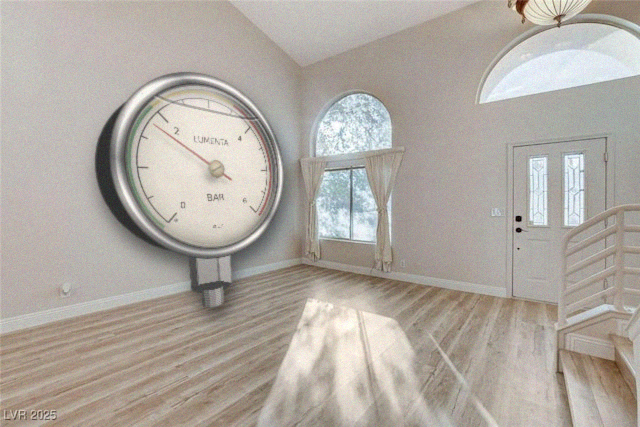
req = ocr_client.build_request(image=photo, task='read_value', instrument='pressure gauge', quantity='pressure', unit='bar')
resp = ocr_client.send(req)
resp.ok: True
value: 1.75 bar
